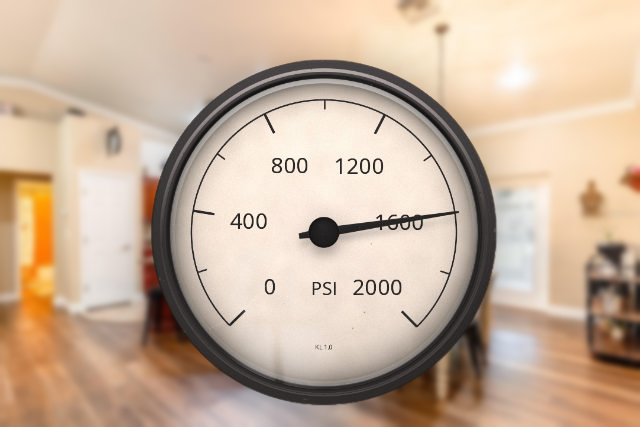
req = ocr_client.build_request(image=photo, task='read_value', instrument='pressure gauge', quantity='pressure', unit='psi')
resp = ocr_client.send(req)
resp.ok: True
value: 1600 psi
